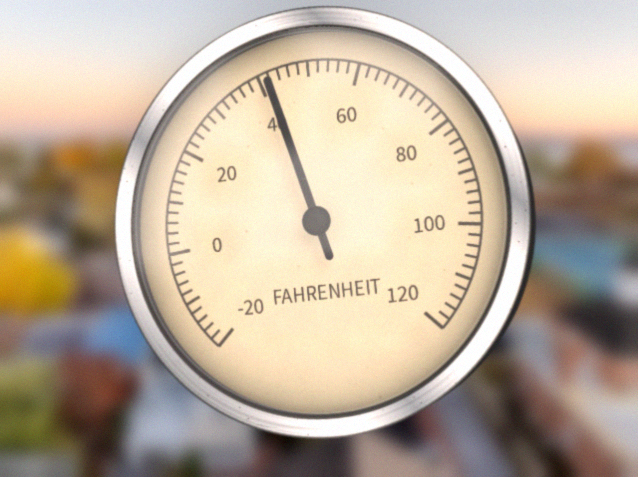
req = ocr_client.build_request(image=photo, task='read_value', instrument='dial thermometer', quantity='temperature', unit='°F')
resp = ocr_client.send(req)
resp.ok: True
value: 42 °F
